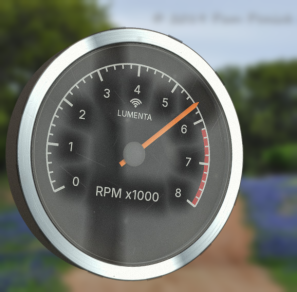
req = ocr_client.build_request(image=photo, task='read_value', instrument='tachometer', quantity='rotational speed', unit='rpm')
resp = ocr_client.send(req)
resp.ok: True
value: 5600 rpm
